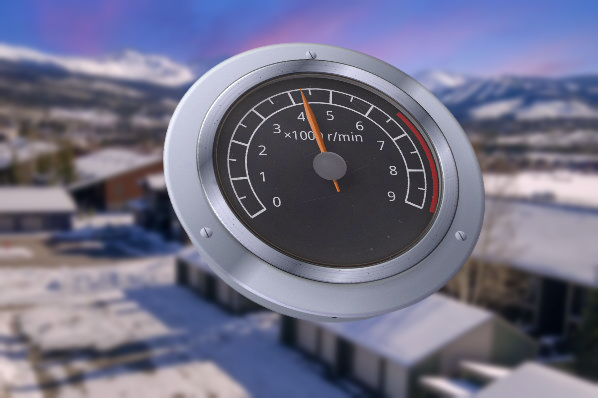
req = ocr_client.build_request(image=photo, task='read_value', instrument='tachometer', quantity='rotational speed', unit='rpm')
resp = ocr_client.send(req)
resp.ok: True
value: 4250 rpm
